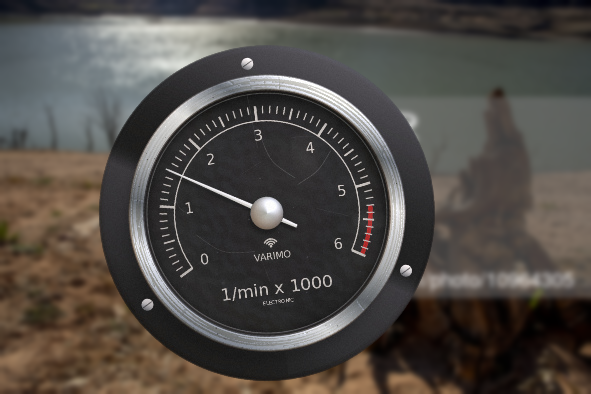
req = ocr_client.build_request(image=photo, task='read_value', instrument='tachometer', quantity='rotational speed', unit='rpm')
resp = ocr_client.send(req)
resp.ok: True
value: 1500 rpm
